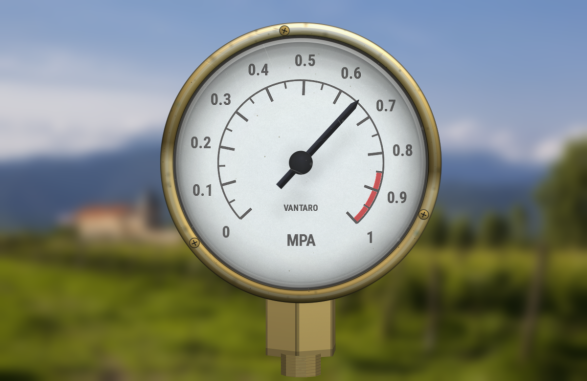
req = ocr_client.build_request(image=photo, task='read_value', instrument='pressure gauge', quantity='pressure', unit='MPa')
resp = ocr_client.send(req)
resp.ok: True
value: 0.65 MPa
